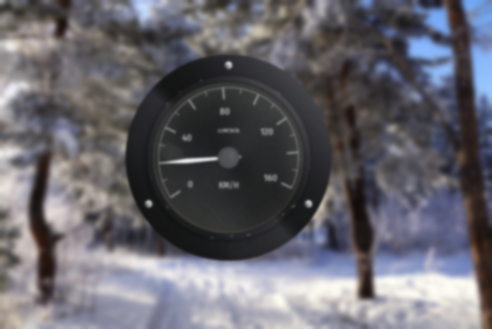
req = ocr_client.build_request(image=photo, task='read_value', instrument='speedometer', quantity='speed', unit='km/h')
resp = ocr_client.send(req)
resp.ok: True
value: 20 km/h
